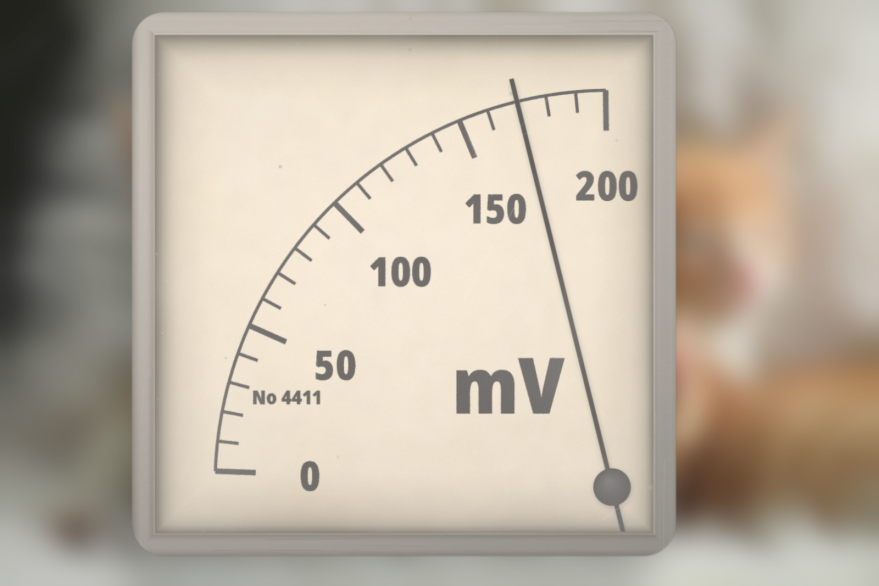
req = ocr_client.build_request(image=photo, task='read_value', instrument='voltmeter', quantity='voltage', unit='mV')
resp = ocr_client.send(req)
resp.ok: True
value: 170 mV
